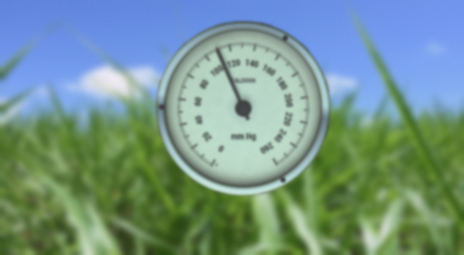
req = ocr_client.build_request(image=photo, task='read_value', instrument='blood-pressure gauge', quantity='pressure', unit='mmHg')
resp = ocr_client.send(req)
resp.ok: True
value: 110 mmHg
